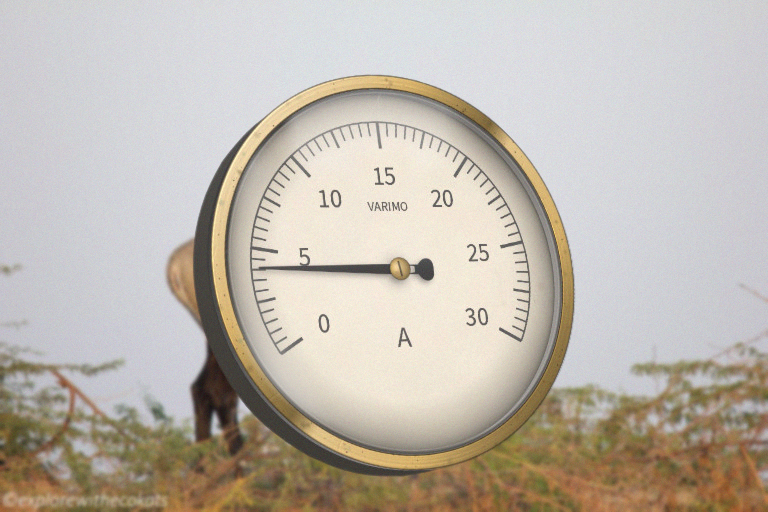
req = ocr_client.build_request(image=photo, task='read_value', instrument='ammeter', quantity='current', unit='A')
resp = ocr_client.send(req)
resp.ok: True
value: 4 A
